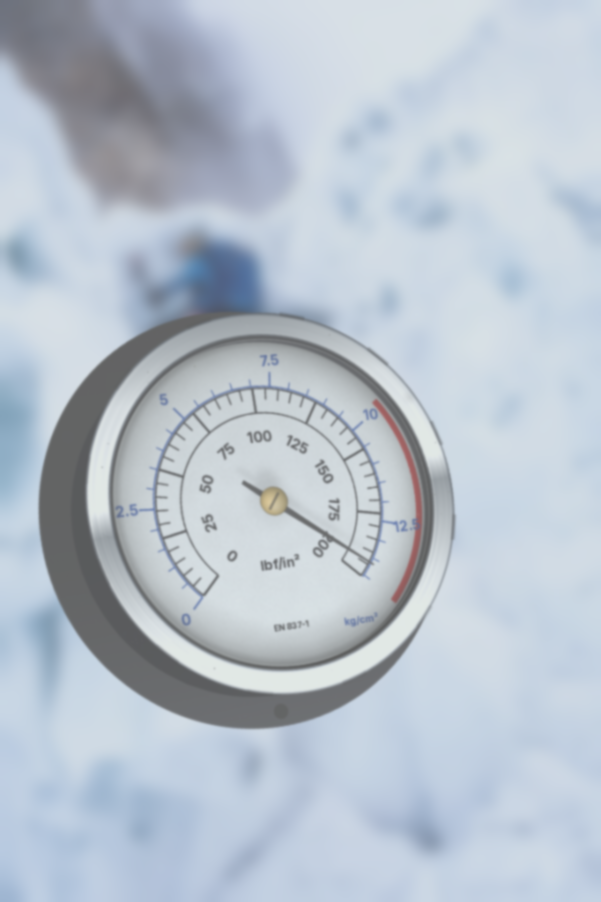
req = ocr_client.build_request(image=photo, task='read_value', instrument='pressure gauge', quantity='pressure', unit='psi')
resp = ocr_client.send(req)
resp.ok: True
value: 195 psi
